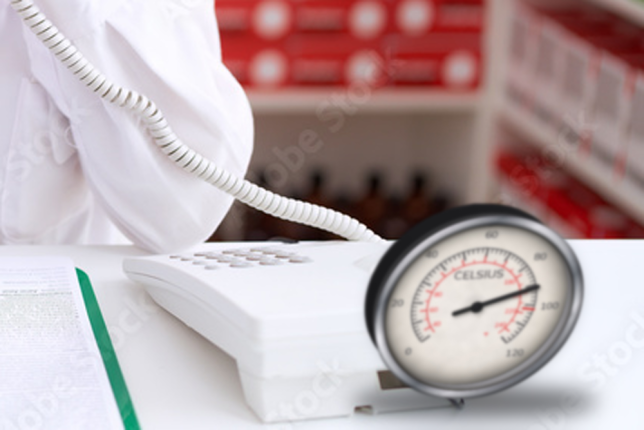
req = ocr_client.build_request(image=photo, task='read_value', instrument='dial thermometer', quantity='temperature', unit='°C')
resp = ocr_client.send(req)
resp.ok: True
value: 90 °C
